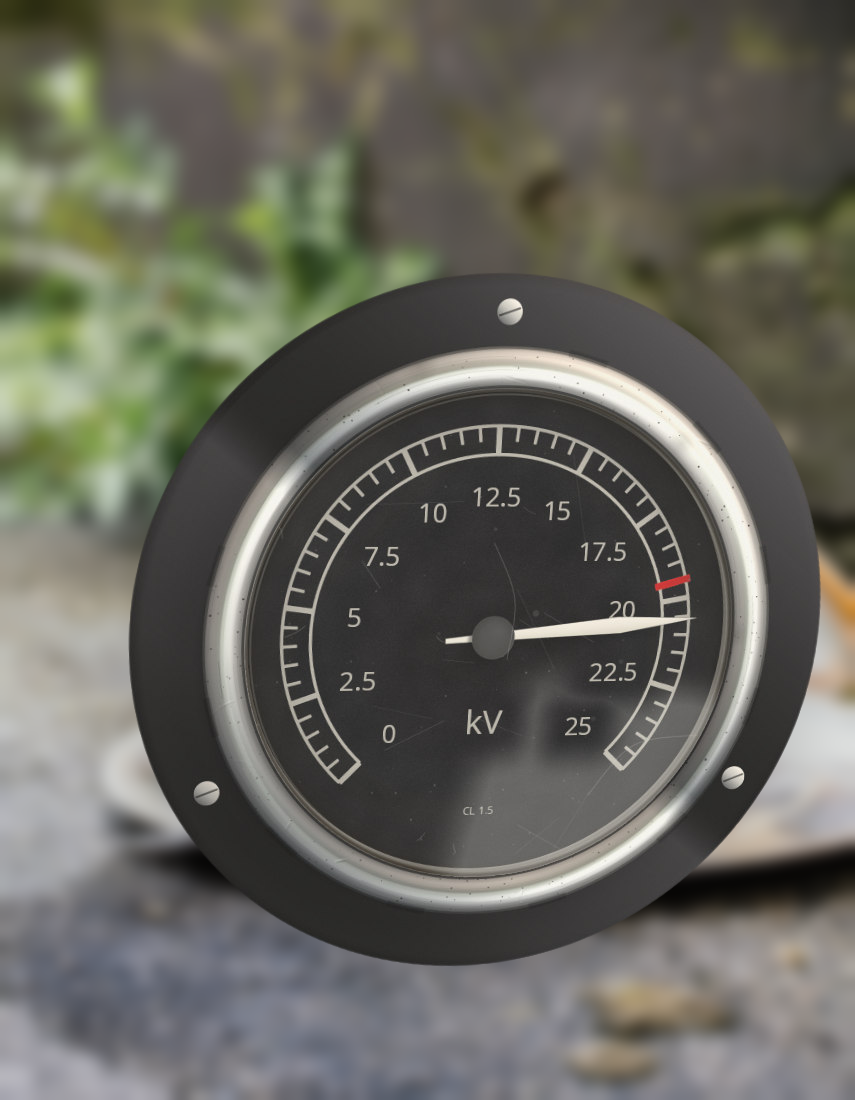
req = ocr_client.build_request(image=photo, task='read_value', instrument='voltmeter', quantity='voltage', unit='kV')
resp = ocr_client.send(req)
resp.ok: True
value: 20.5 kV
